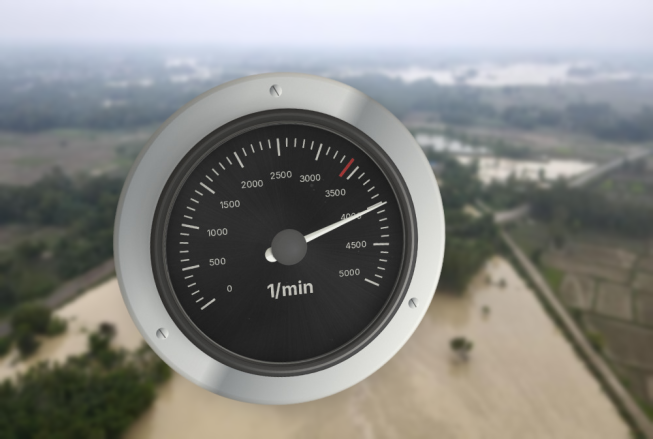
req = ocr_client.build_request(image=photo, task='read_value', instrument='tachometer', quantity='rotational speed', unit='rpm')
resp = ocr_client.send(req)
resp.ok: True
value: 4000 rpm
